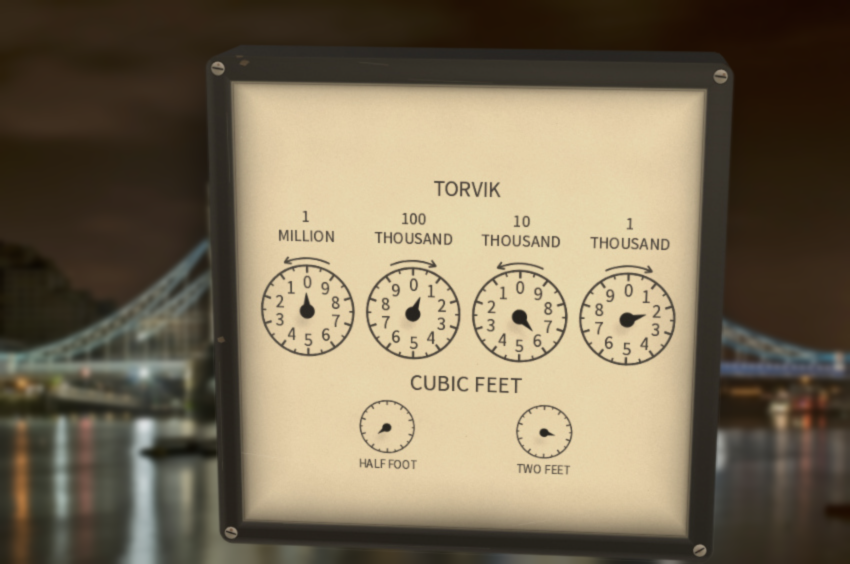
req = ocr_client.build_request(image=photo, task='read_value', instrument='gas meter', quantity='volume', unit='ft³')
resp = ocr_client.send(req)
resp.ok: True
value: 6200 ft³
